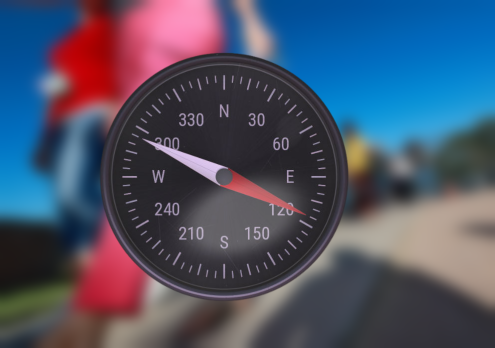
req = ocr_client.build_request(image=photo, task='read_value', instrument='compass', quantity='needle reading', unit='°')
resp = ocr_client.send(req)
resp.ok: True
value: 115 °
